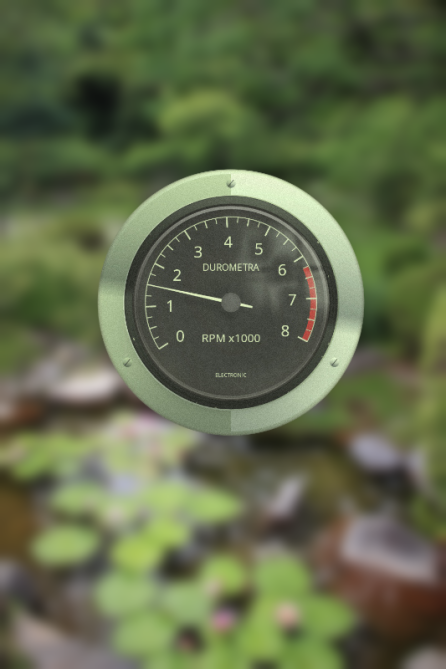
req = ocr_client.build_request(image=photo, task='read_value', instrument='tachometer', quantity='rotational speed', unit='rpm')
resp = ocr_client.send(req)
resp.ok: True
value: 1500 rpm
